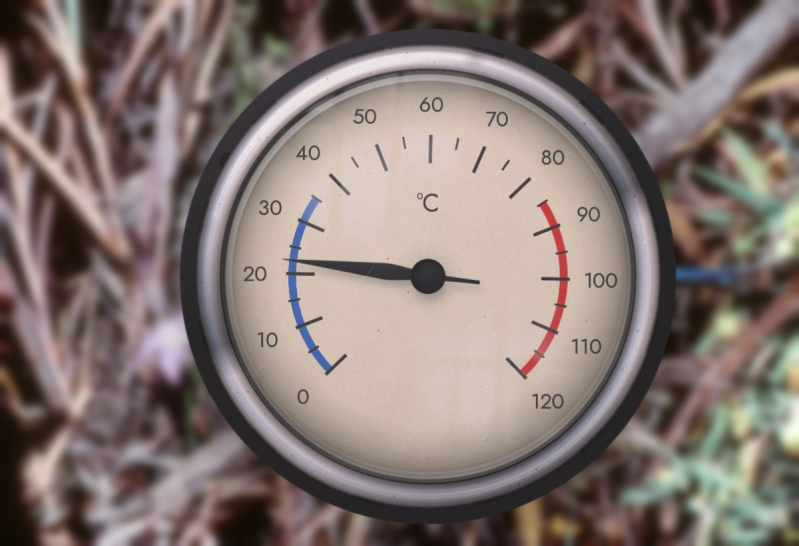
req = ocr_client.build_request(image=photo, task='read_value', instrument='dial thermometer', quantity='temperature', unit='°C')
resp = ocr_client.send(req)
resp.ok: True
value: 22.5 °C
